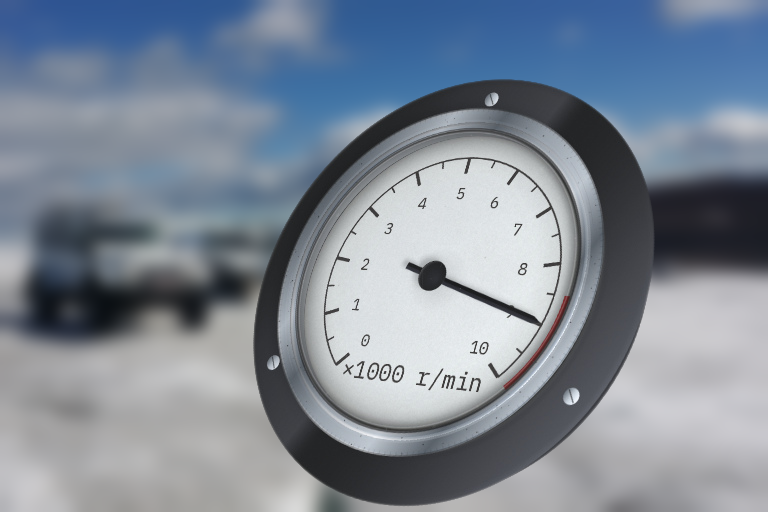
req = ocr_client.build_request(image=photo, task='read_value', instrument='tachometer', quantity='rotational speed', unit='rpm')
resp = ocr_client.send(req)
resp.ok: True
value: 9000 rpm
